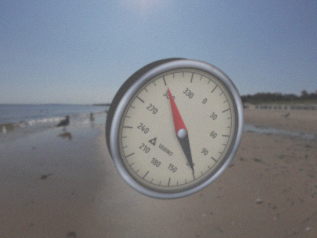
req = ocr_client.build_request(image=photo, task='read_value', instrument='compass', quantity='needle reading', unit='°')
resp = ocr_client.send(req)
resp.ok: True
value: 300 °
